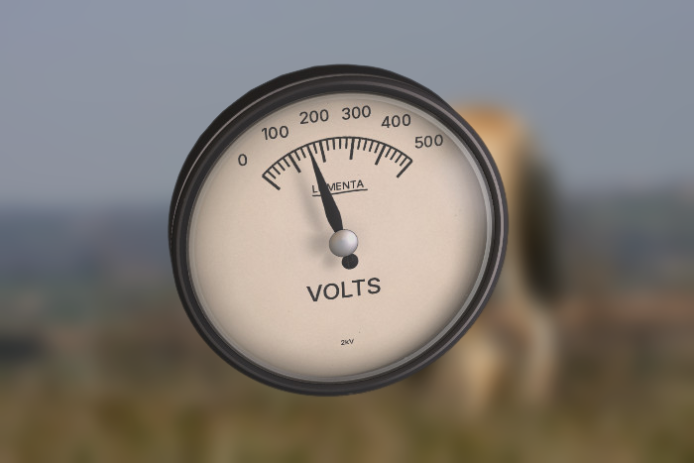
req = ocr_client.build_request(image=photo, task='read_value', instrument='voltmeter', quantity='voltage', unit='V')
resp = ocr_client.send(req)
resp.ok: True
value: 160 V
